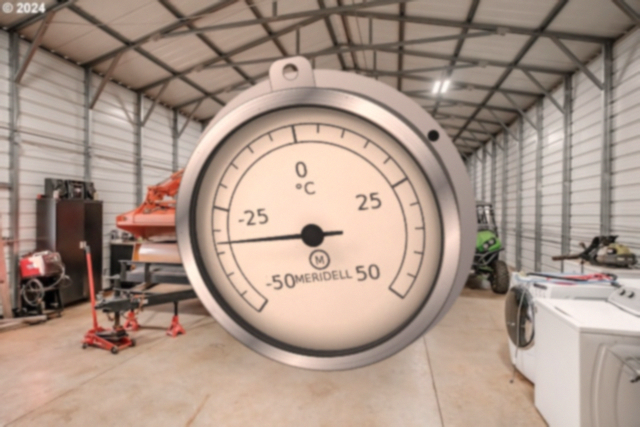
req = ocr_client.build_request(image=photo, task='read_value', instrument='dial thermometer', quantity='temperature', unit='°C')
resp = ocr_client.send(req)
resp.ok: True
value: -32.5 °C
